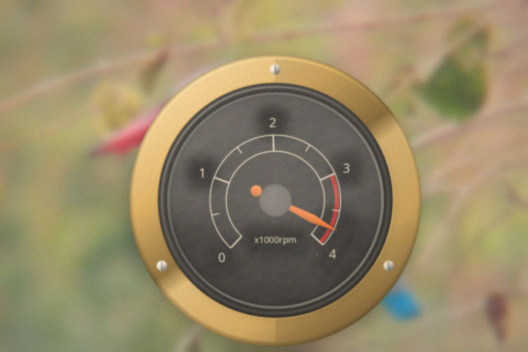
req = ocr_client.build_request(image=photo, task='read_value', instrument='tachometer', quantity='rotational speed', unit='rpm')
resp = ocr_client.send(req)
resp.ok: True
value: 3750 rpm
